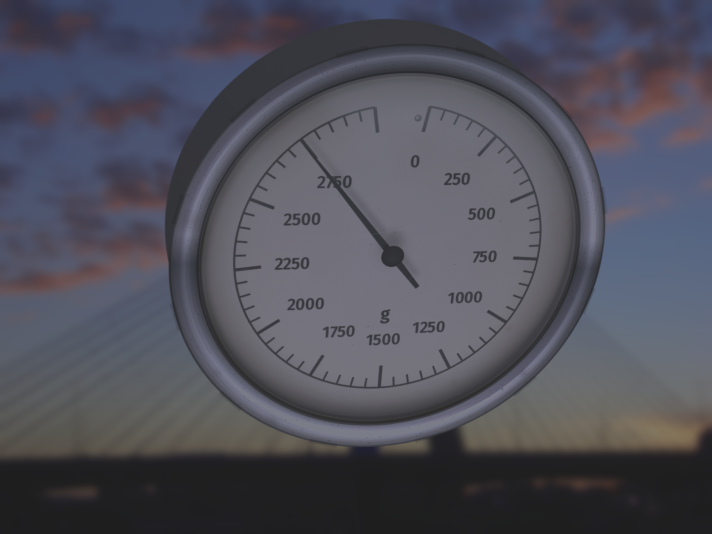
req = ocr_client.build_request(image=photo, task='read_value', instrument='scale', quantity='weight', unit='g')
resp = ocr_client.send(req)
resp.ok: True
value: 2750 g
